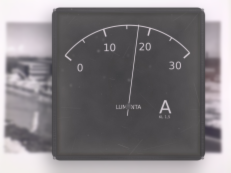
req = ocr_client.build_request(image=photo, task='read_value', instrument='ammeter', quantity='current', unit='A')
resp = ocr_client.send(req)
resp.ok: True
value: 17.5 A
